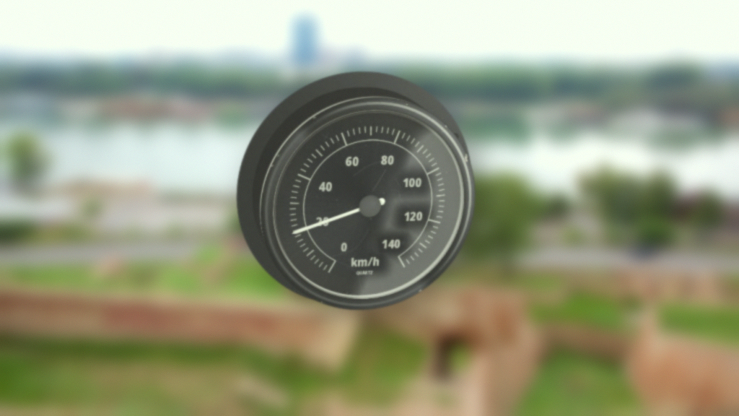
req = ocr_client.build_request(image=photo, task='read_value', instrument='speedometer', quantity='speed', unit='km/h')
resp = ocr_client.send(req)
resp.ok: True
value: 20 km/h
